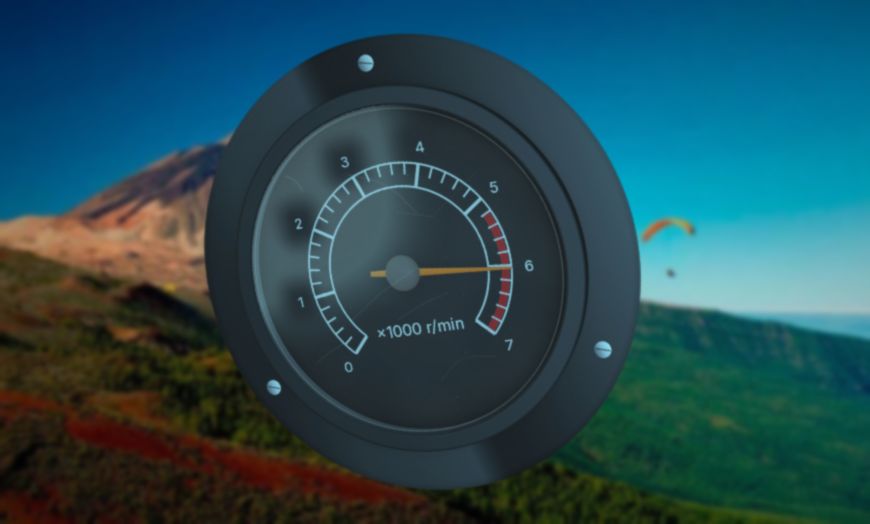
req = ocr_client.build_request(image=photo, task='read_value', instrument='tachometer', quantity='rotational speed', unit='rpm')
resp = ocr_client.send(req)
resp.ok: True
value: 6000 rpm
